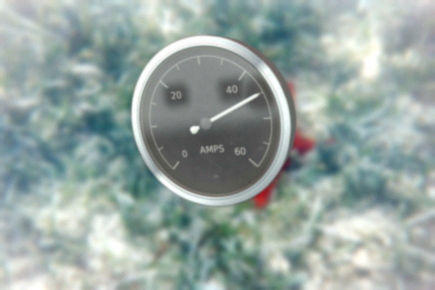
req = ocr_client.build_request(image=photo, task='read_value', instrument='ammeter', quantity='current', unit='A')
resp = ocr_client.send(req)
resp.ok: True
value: 45 A
